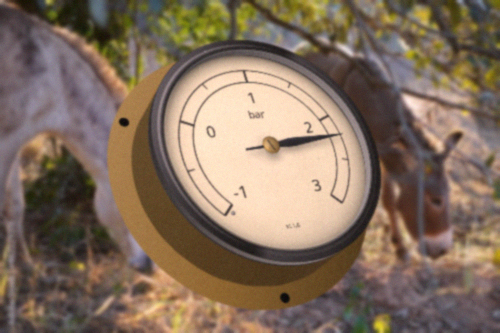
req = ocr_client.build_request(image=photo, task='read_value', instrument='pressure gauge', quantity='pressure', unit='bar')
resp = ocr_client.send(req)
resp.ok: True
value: 2.25 bar
